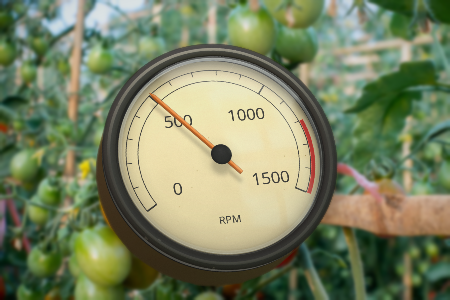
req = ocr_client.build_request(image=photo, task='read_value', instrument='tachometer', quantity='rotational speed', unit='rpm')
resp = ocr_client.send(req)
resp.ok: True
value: 500 rpm
